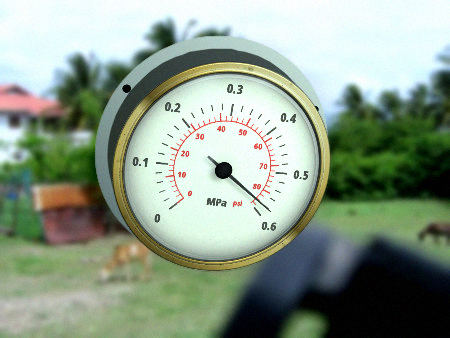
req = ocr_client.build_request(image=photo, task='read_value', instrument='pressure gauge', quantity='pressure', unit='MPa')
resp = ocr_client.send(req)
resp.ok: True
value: 0.58 MPa
